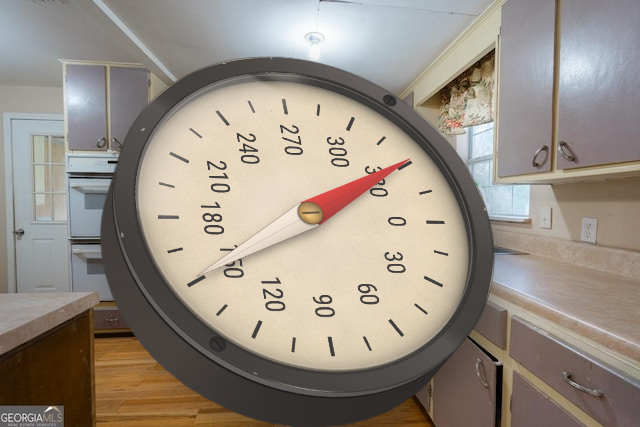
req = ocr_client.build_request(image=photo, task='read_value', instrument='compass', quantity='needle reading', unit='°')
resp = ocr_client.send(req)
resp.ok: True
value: 330 °
